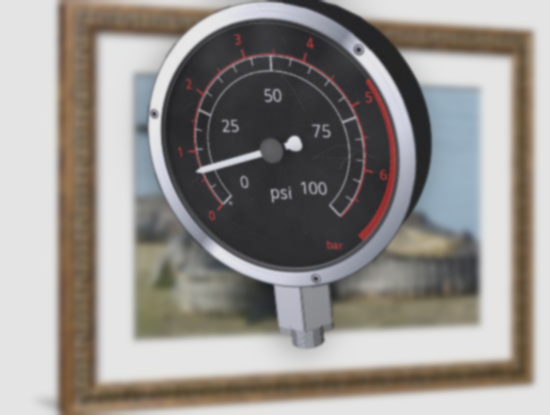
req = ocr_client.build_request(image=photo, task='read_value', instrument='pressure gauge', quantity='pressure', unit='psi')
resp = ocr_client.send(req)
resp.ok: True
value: 10 psi
